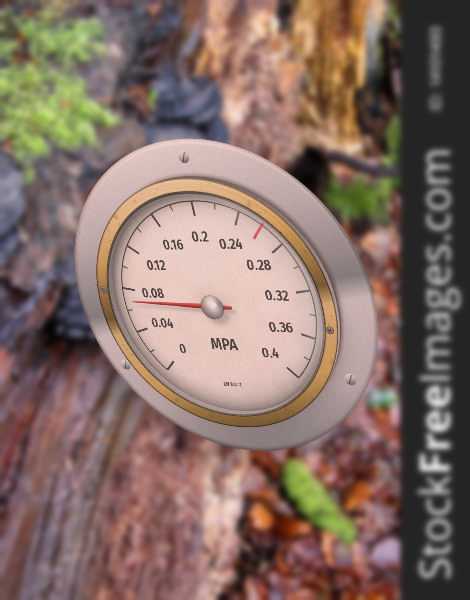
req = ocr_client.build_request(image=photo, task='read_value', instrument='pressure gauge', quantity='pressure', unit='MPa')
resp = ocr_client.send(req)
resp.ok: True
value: 0.07 MPa
